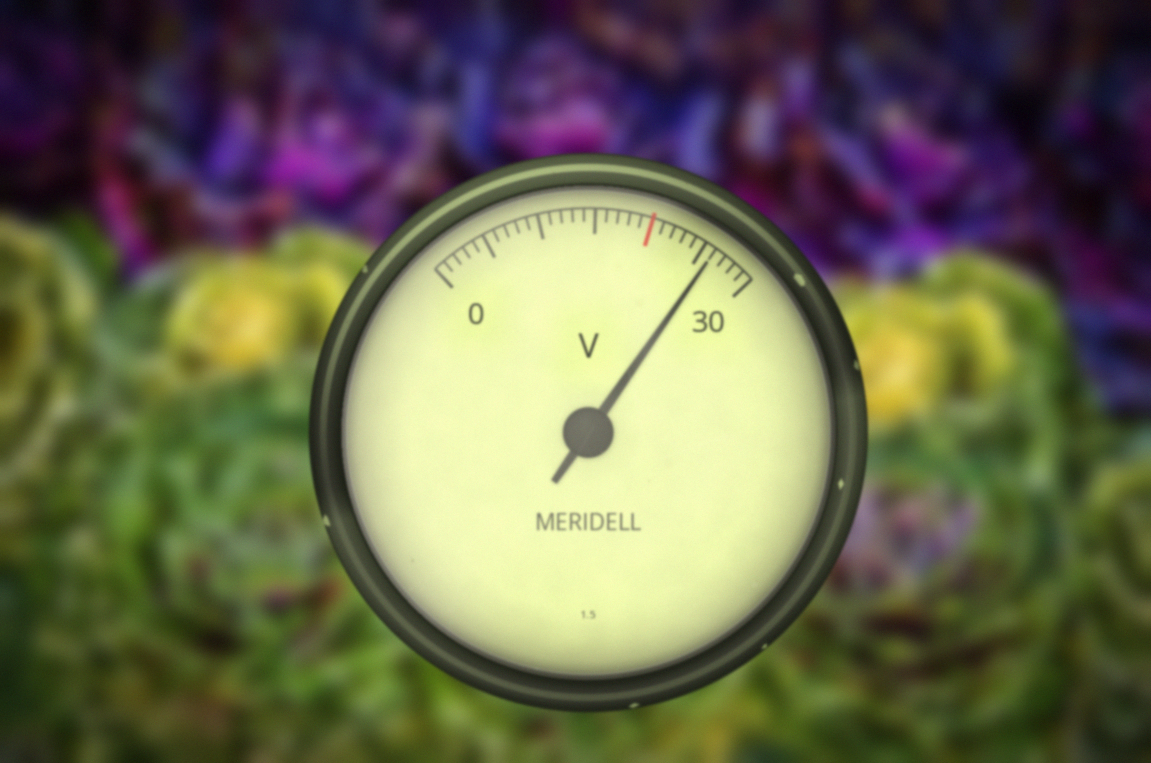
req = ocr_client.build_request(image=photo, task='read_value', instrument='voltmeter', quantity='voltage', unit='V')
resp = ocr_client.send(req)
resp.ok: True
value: 26 V
